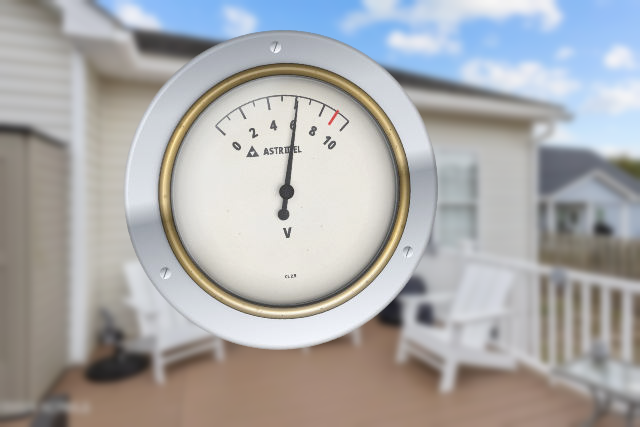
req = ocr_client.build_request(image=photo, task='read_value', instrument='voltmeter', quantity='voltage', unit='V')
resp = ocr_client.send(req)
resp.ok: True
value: 6 V
